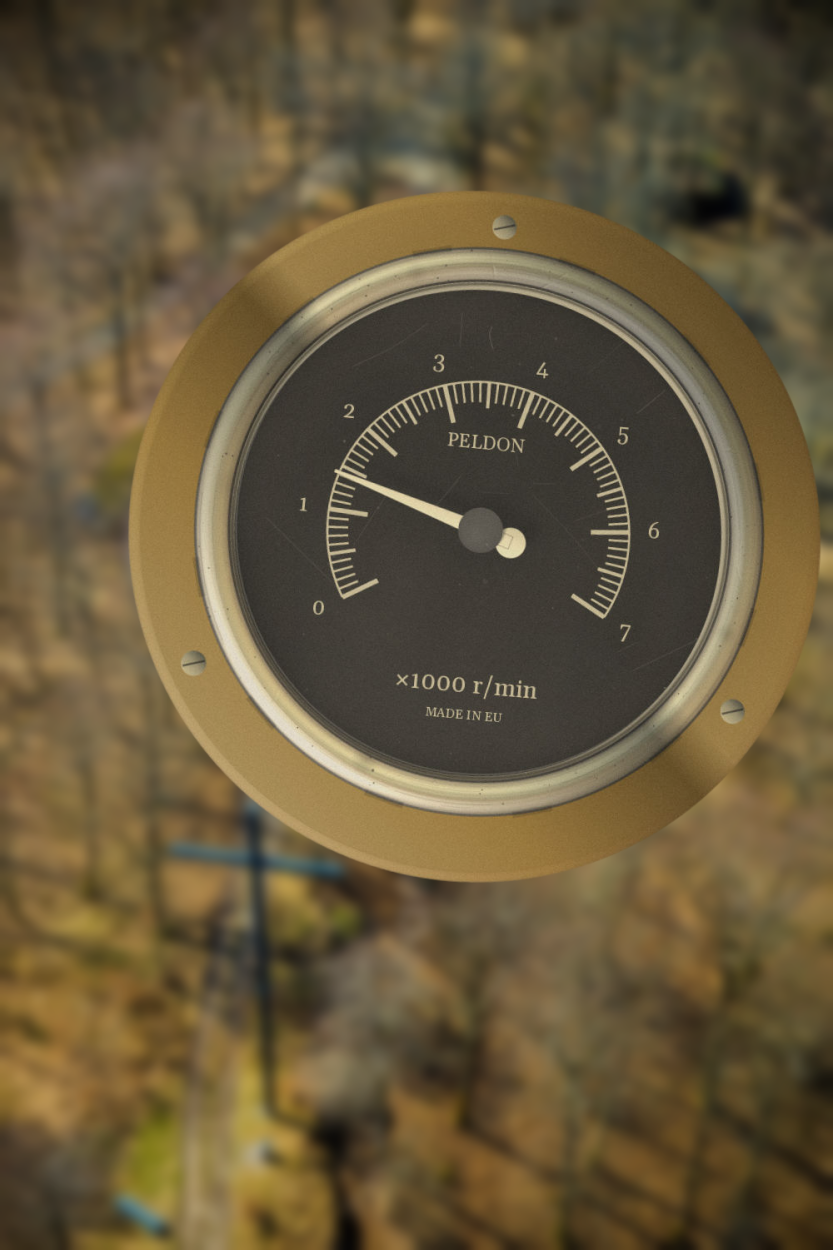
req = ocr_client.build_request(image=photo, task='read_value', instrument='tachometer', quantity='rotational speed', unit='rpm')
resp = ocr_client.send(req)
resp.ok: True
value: 1400 rpm
